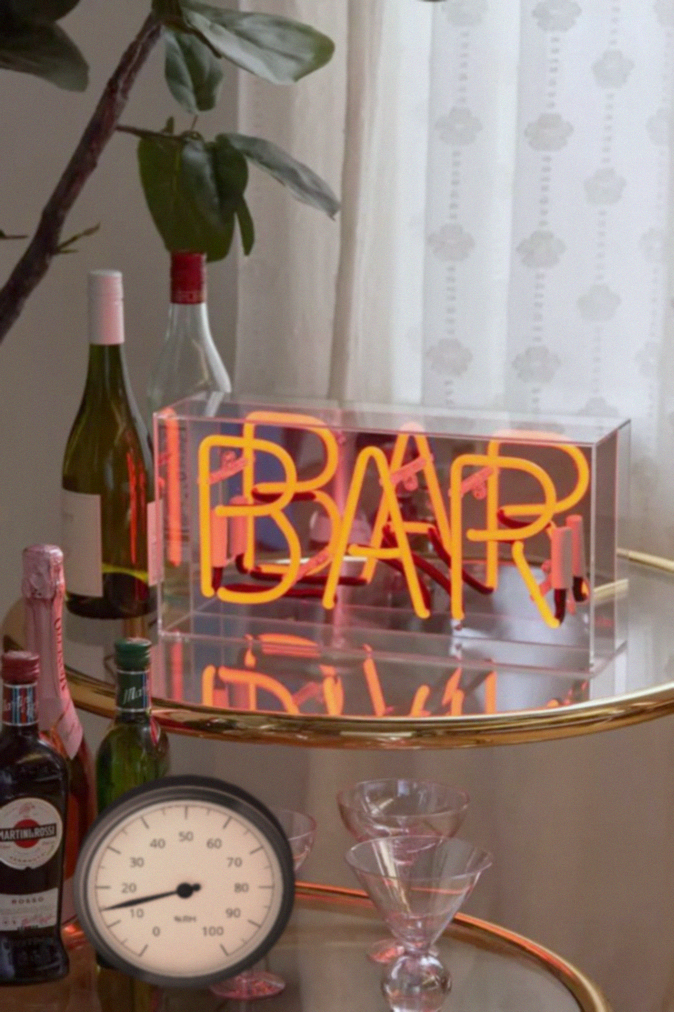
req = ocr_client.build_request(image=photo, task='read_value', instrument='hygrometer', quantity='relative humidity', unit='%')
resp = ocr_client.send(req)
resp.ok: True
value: 15 %
